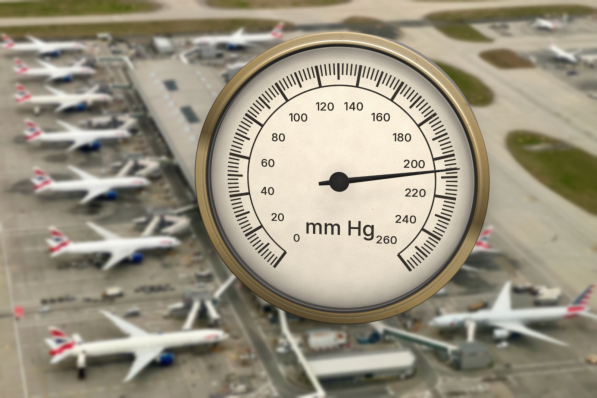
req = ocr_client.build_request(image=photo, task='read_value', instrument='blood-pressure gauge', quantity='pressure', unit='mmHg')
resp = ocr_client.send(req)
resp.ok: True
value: 206 mmHg
